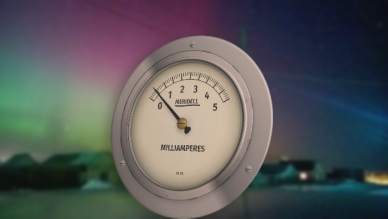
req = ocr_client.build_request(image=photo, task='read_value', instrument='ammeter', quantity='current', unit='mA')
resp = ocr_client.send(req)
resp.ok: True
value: 0.5 mA
